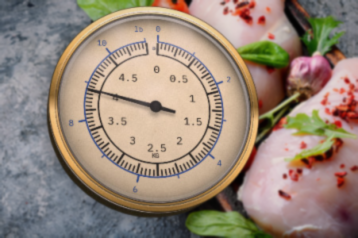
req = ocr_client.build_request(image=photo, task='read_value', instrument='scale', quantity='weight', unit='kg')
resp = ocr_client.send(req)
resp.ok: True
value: 4 kg
